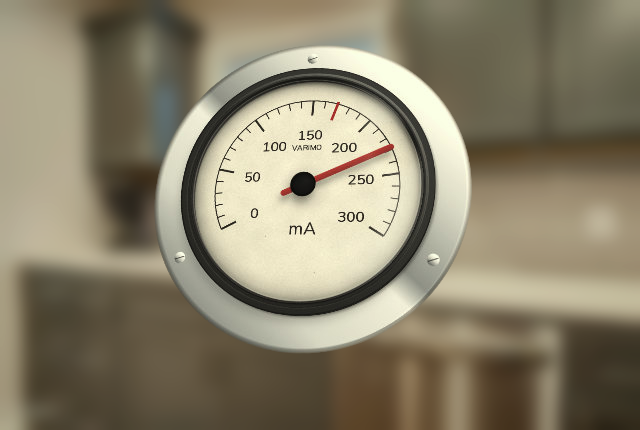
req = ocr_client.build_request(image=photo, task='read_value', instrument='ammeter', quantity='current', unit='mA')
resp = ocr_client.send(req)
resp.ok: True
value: 230 mA
